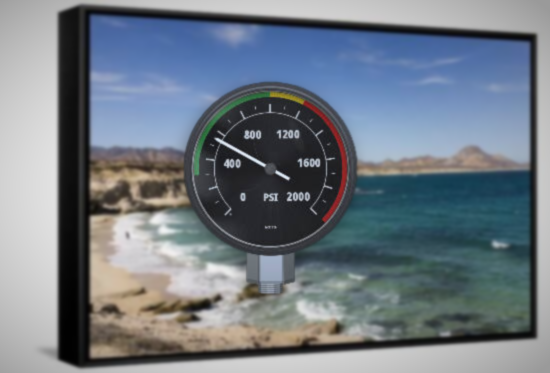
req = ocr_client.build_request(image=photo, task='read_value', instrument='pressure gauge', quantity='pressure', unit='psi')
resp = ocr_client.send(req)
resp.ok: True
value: 550 psi
